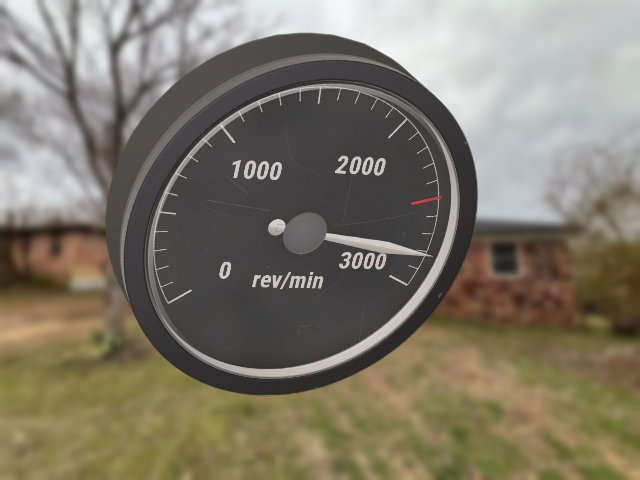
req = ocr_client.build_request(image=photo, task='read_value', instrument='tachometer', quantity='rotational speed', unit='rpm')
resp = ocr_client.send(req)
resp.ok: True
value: 2800 rpm
